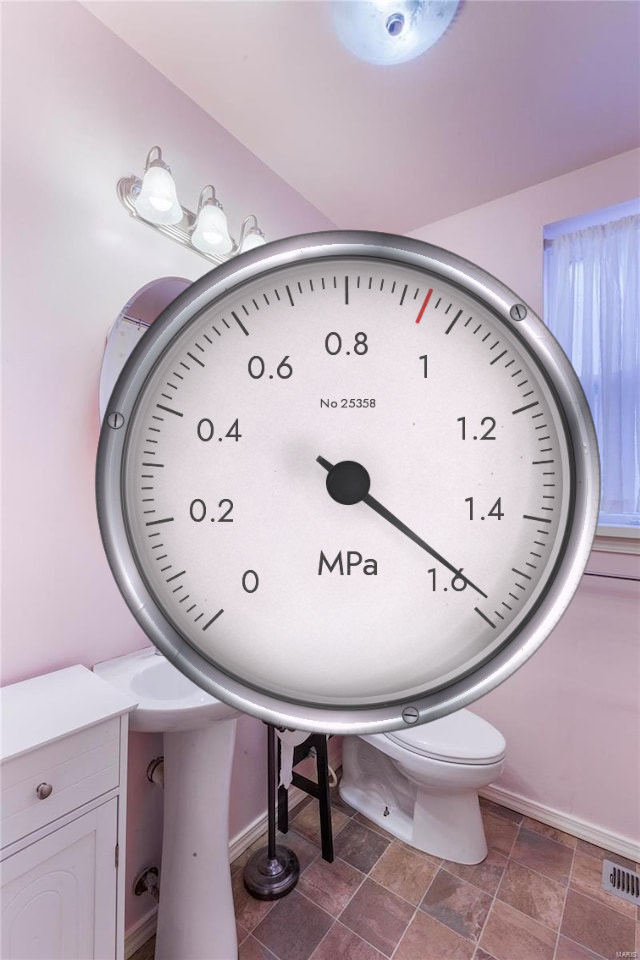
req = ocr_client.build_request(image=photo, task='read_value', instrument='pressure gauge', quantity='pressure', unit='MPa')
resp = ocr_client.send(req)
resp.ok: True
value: 1.57 MPa
